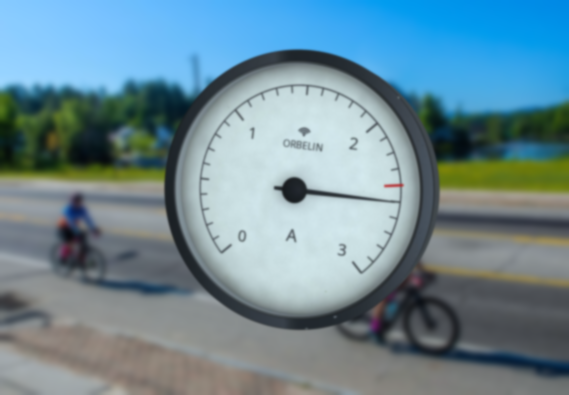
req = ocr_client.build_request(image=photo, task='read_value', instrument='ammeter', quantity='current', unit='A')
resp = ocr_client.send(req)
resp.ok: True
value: 2.5 A
